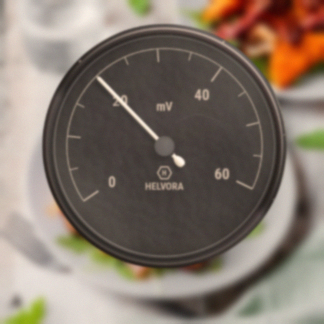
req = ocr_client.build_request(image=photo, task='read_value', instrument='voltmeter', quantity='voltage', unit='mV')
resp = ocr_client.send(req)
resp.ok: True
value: 20 mV
